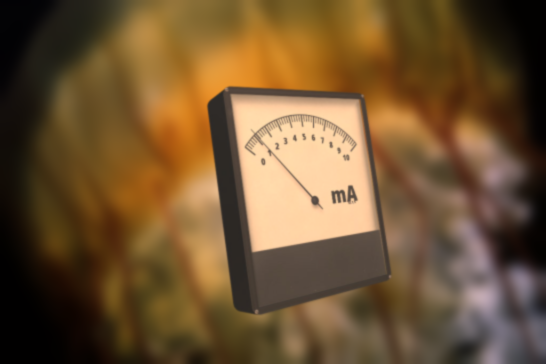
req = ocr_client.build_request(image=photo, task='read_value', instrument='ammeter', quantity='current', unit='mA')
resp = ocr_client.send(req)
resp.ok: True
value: 1 mA
